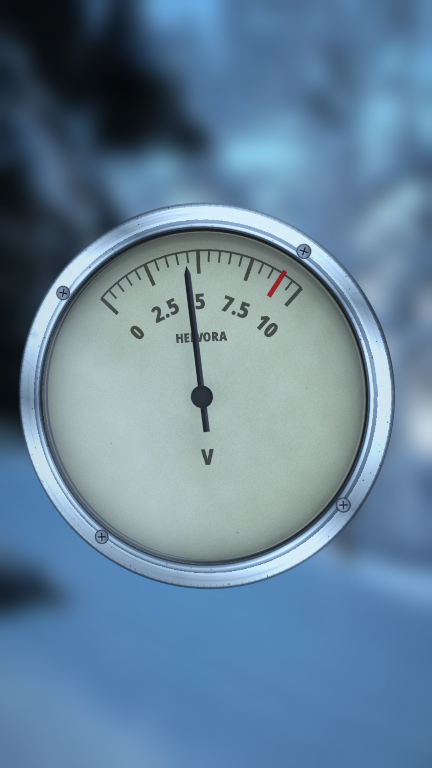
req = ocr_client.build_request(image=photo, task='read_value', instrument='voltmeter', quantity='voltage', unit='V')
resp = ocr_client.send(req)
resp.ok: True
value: 4.5 V
